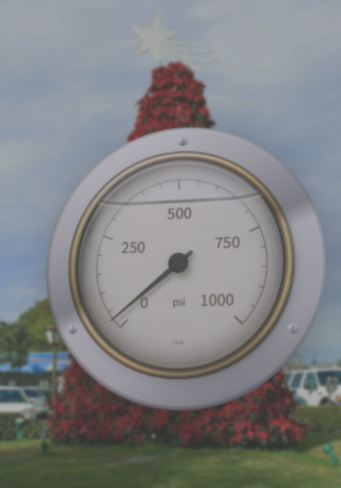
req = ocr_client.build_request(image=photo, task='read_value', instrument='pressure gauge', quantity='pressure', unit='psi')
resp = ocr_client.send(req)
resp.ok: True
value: 25 psi
